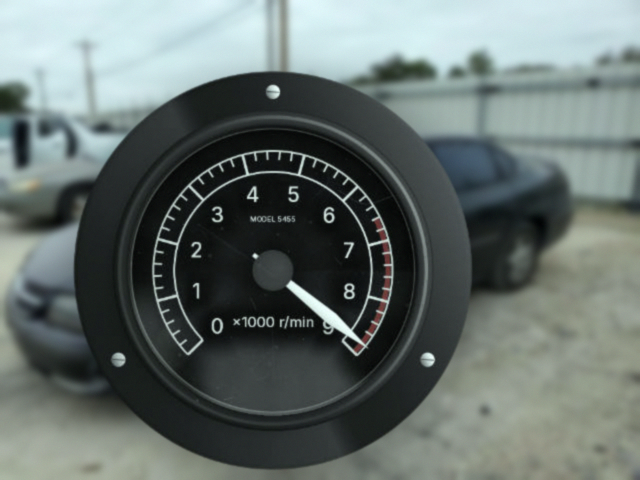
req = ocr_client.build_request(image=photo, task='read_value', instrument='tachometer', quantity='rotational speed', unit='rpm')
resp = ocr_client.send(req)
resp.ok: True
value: 8800 rpm
